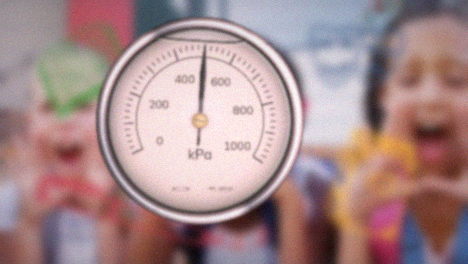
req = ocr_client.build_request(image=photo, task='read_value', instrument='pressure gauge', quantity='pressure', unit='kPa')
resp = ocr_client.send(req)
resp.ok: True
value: 500 kPa
